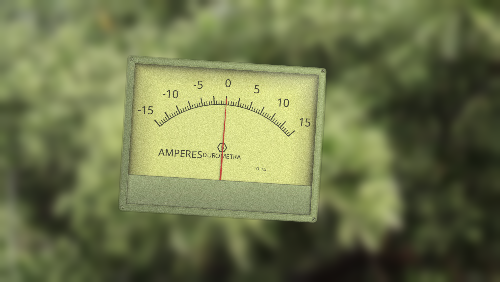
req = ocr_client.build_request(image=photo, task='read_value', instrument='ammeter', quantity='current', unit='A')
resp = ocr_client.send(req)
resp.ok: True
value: 0 A
